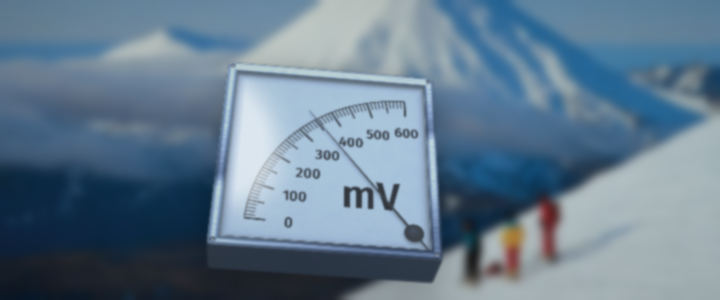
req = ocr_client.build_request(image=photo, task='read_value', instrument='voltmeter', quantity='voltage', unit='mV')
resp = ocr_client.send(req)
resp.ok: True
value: 350 mV
